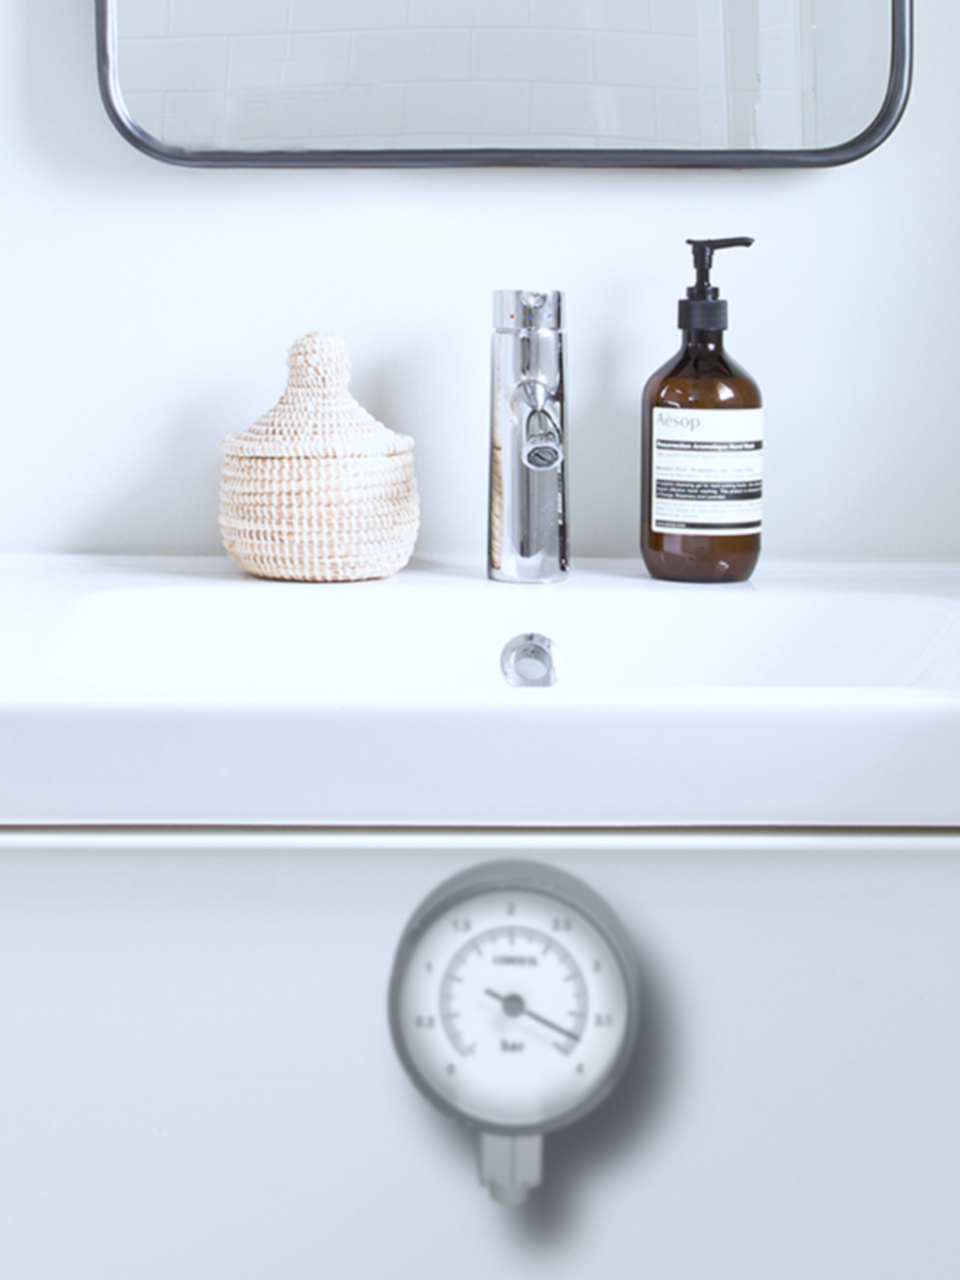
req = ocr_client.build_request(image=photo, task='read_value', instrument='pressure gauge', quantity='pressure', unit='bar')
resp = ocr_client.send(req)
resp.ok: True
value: 3.75 bar
